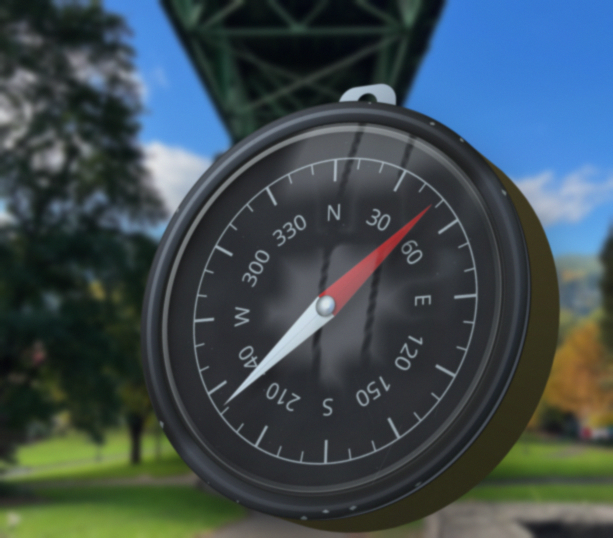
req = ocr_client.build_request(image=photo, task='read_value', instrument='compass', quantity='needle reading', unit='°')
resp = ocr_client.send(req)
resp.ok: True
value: 50 °
